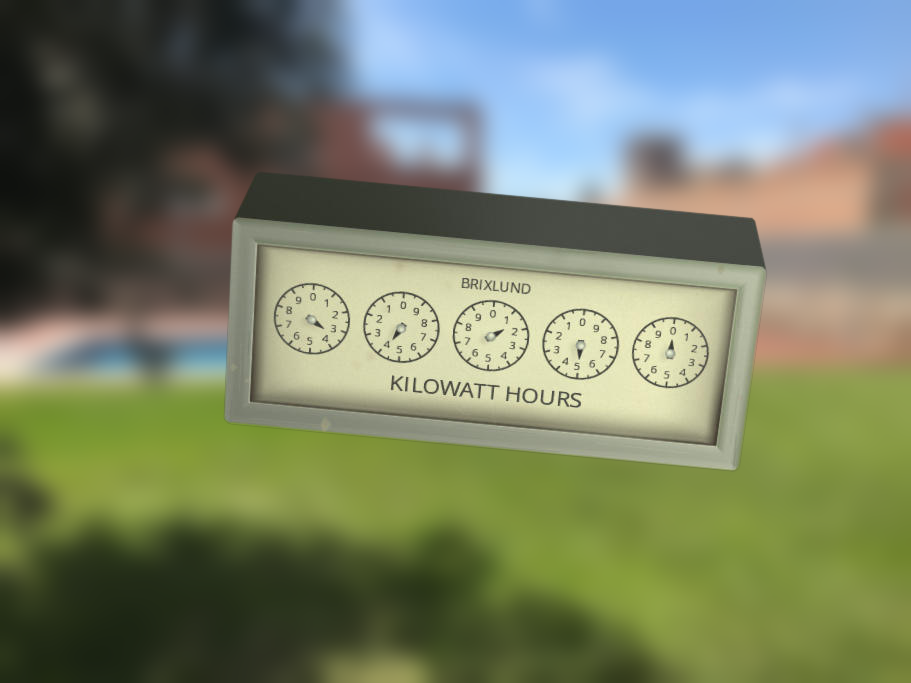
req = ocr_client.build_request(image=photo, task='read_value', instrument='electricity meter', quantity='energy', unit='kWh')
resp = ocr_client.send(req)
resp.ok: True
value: 34150 kWh
